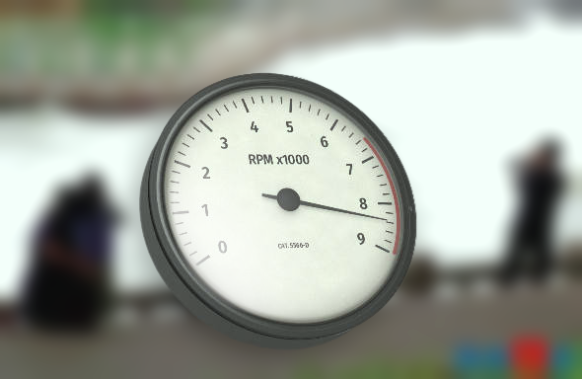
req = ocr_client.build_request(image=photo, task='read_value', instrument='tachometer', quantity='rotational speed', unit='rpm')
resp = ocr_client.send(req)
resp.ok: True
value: 8400 rpm
